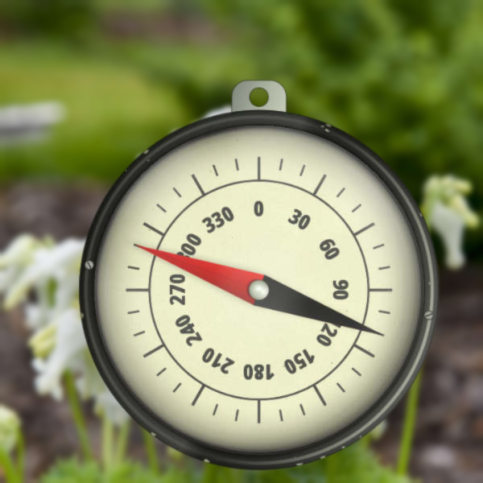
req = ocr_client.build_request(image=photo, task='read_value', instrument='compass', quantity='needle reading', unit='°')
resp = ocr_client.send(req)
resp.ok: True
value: 290 °
